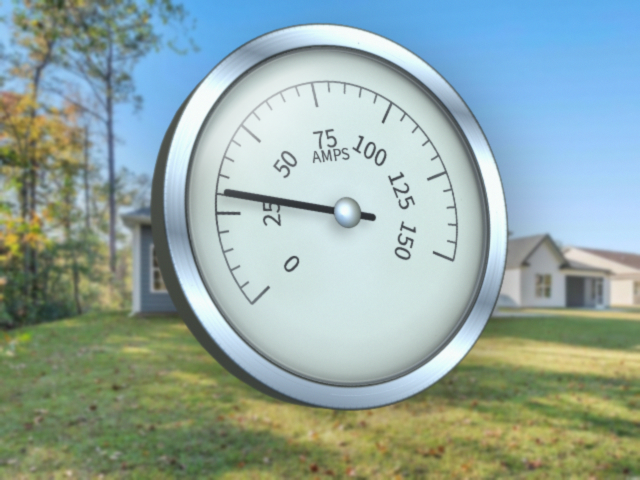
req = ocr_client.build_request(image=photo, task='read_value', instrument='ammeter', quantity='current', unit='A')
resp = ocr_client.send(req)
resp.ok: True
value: 30 A
